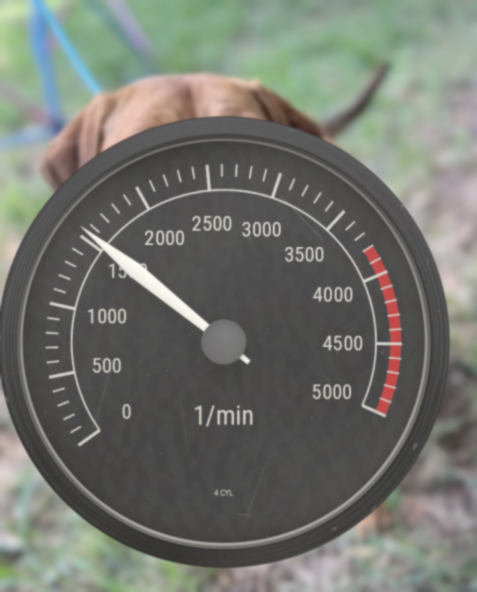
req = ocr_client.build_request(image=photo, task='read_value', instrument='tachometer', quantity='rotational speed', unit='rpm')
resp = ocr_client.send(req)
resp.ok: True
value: 1550 rpm
